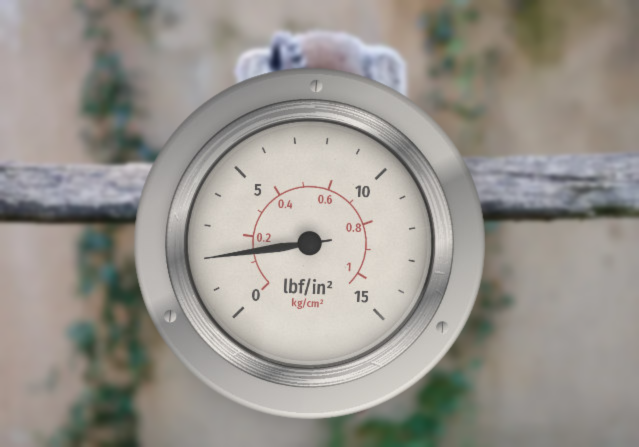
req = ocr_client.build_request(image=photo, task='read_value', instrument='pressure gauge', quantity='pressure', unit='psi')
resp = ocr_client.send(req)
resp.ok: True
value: 2 psi
